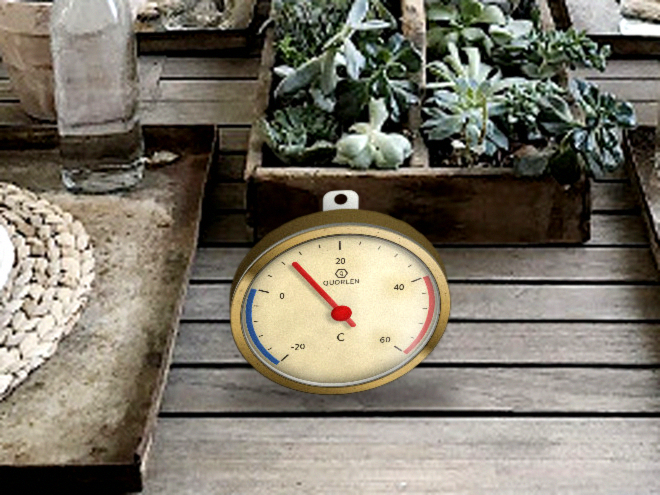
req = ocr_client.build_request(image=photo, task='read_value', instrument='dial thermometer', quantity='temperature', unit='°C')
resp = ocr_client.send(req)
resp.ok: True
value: 10 °C
